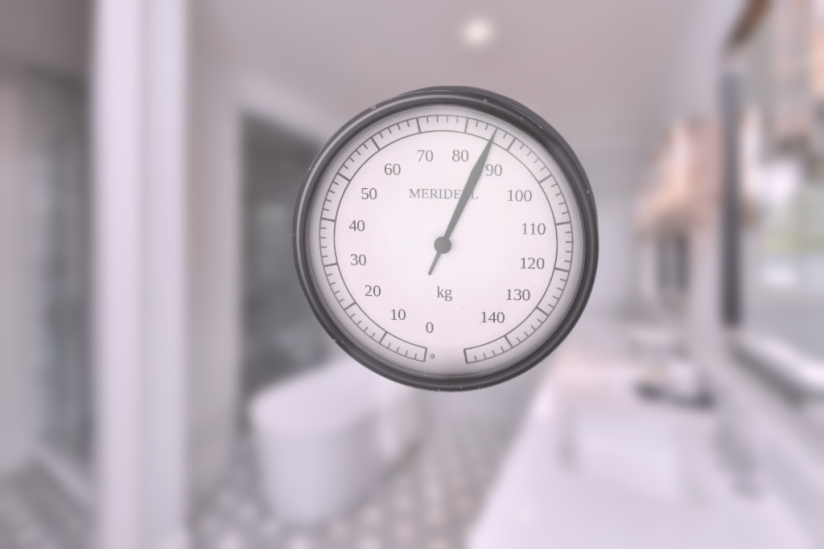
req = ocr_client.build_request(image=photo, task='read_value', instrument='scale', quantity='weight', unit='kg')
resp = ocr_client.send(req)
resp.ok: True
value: 86 kg
